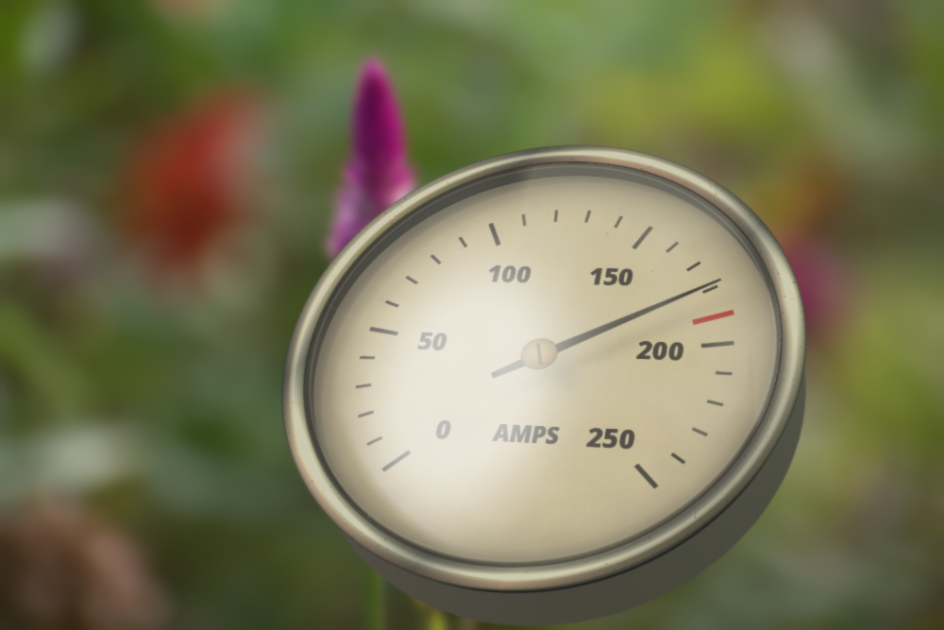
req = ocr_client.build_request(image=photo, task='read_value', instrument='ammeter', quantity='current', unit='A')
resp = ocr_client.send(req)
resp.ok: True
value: 180 A
